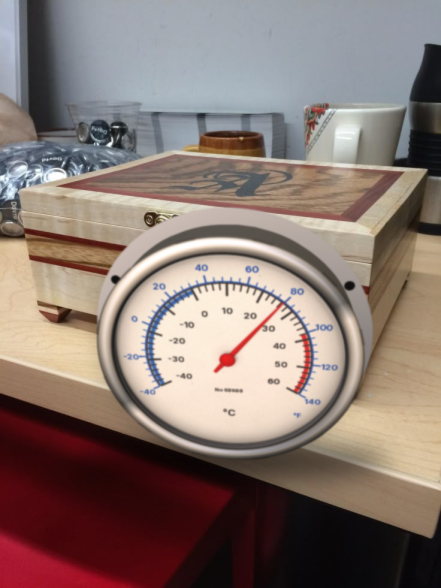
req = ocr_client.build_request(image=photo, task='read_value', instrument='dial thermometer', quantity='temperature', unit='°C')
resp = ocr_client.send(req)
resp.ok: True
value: 26 °C
